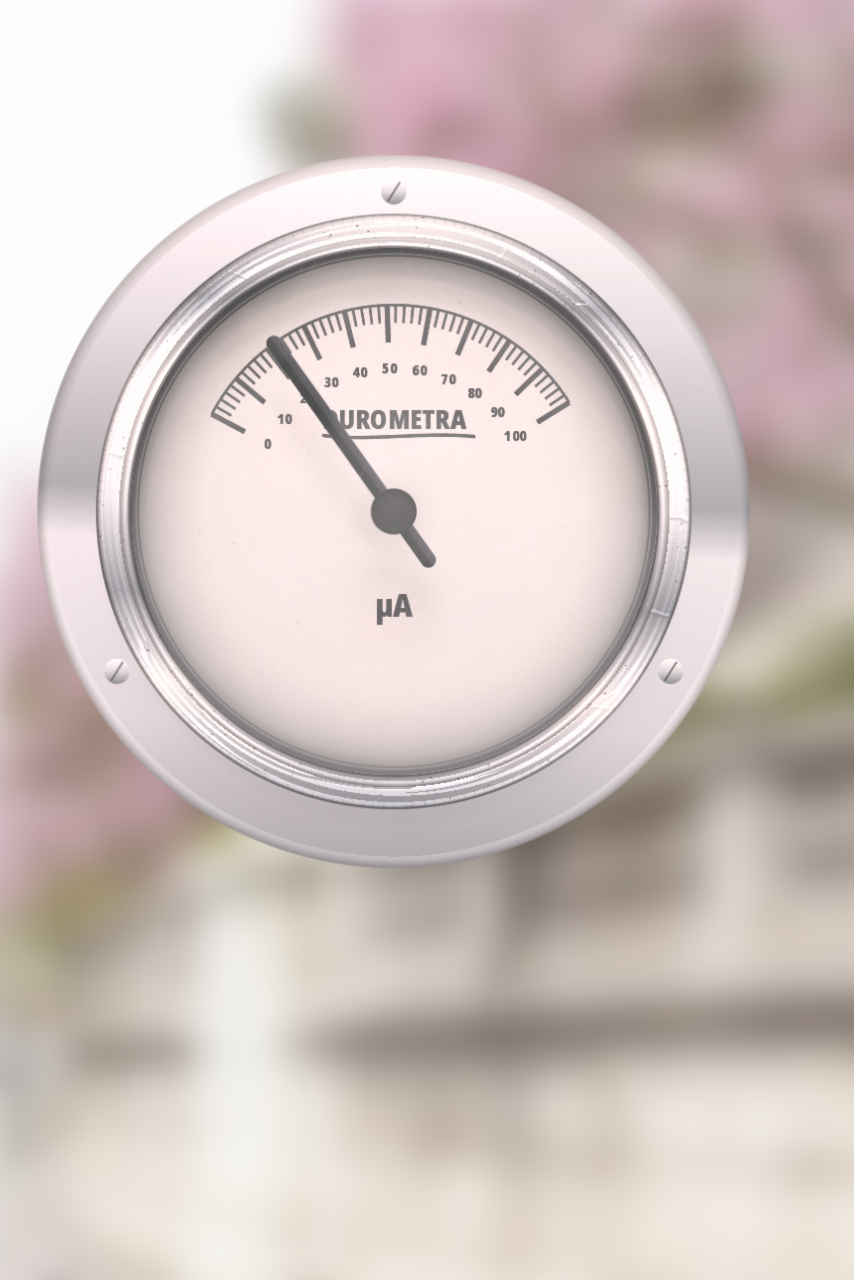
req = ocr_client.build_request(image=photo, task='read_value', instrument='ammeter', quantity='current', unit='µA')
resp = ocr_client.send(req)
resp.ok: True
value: 22 µA
